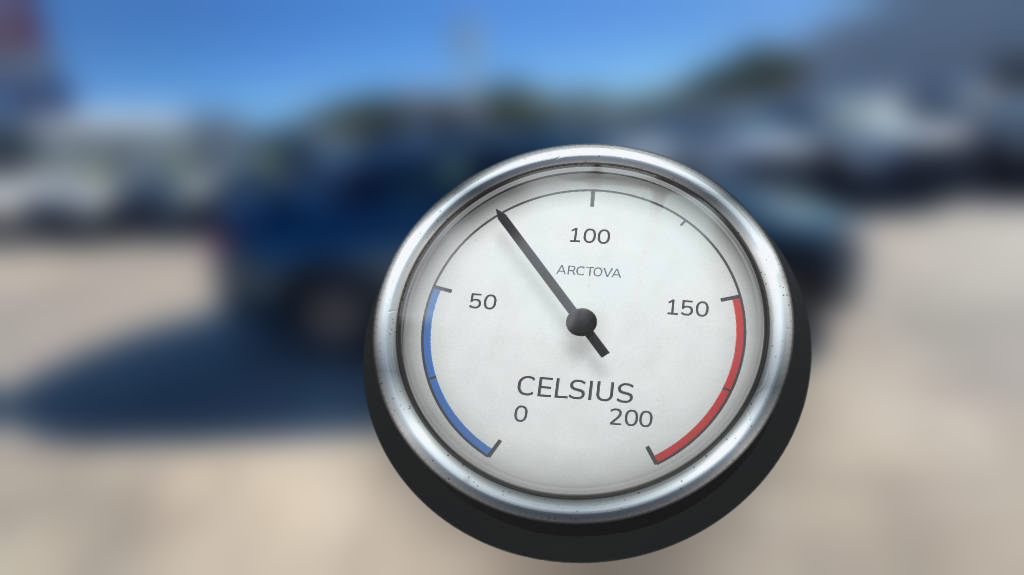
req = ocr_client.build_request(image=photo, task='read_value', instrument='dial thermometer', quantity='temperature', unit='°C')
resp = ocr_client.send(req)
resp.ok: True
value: 75 °C
